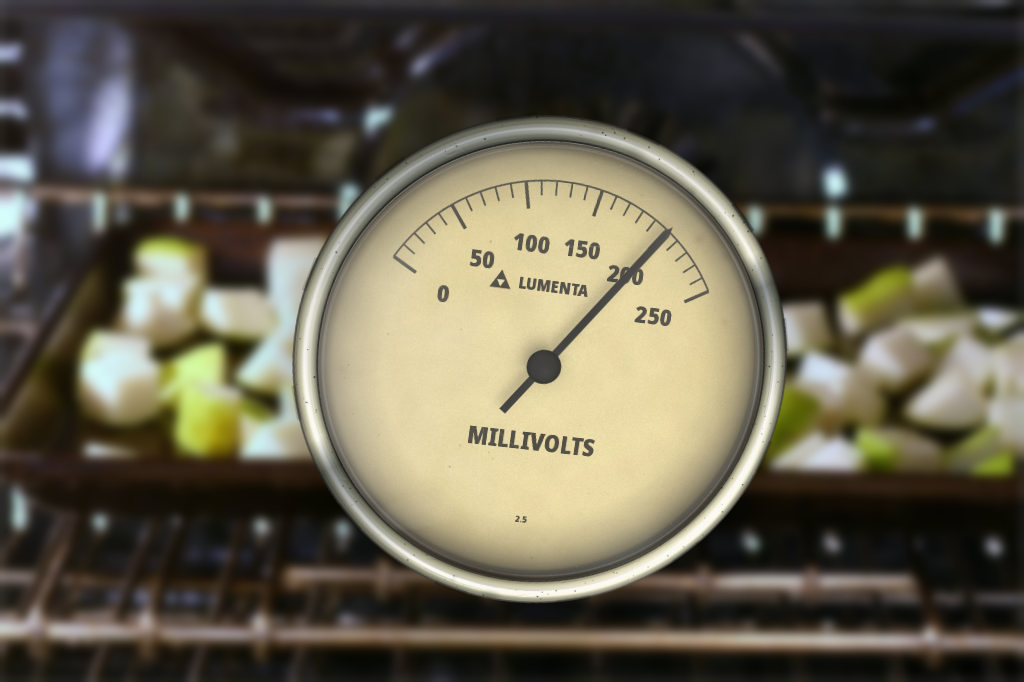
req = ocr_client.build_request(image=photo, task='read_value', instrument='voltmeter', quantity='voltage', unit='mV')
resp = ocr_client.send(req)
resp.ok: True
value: 200 mV
